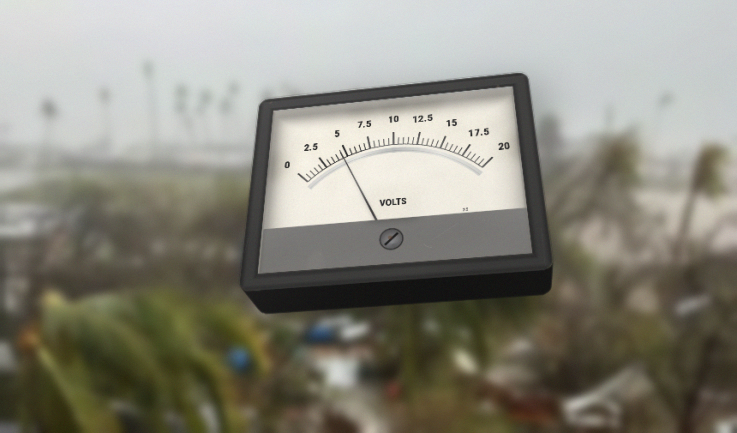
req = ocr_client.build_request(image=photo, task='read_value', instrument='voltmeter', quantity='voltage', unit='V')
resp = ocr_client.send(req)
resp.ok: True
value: 4.5 V
